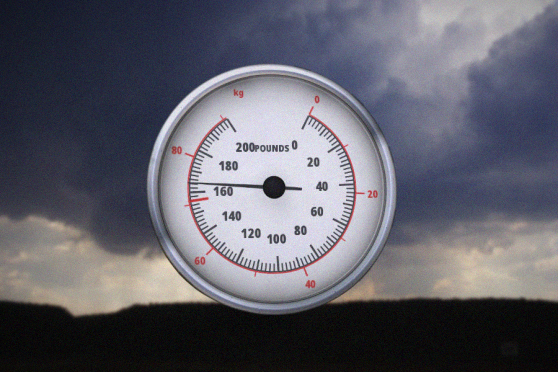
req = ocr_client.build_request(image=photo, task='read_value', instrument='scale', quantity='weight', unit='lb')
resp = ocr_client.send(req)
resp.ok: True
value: 164 lb
